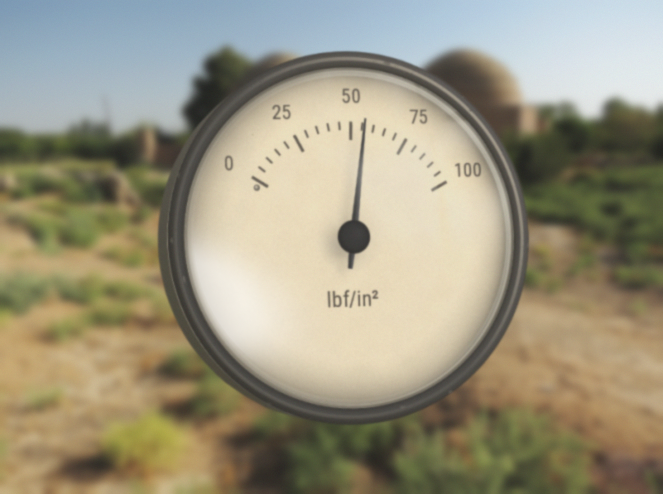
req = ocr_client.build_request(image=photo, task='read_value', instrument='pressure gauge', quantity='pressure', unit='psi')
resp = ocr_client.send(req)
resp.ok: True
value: 55 psi
